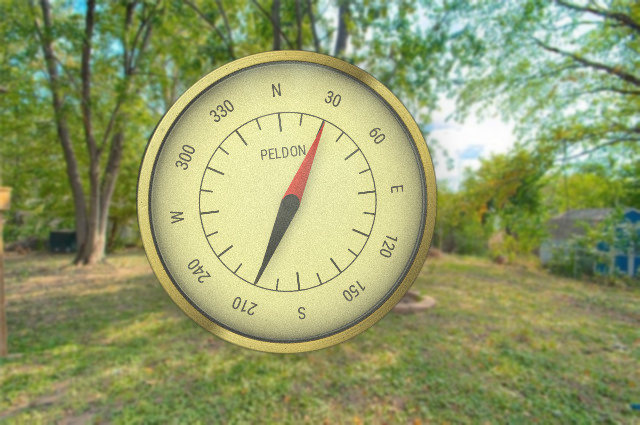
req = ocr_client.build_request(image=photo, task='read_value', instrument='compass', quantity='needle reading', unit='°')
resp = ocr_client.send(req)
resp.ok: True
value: 30 °
